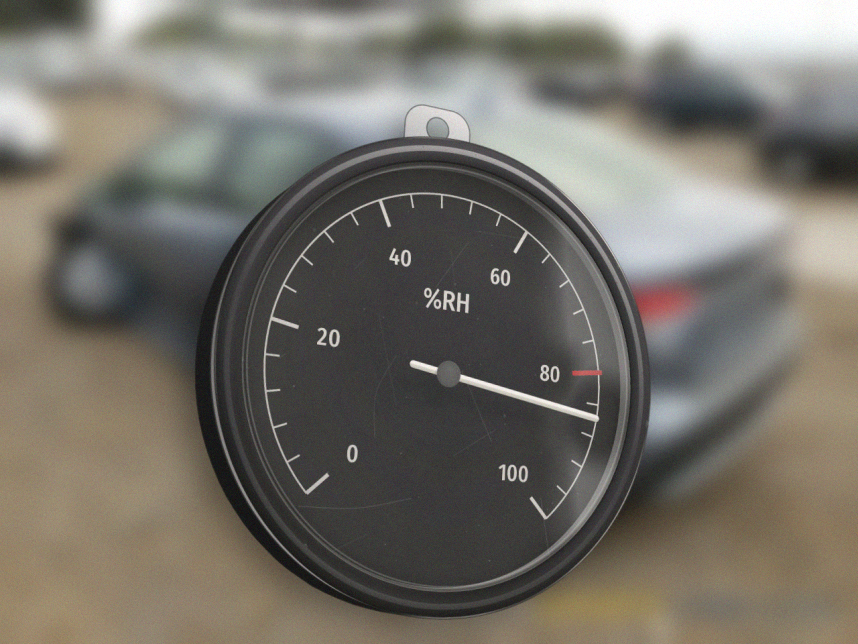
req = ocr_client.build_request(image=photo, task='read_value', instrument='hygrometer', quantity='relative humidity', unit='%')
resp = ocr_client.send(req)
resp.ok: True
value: 86 %
